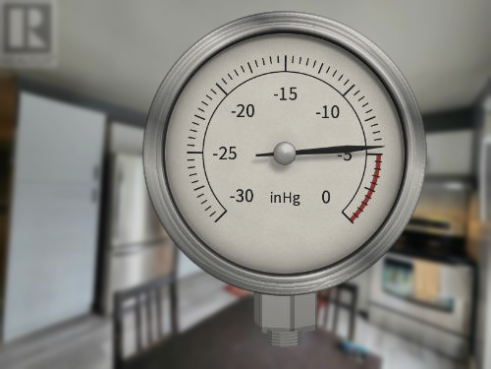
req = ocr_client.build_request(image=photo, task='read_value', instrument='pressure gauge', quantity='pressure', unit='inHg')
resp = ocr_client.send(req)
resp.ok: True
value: -5.5 inHg
